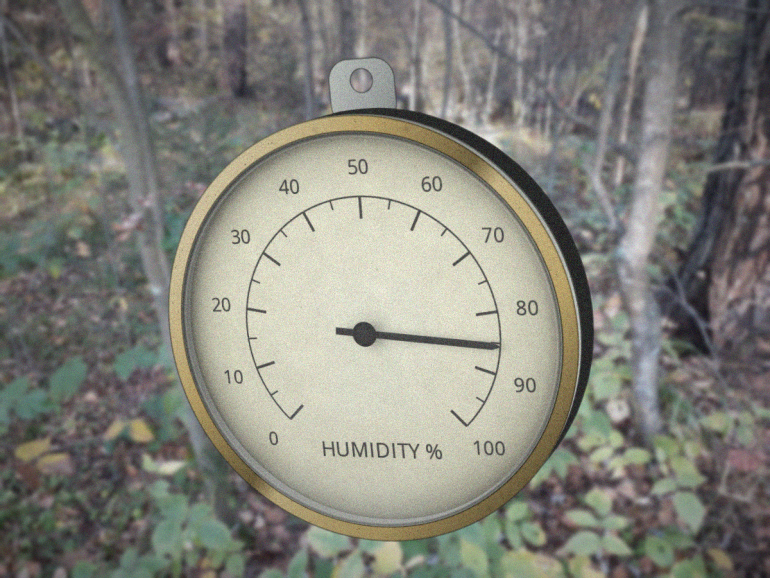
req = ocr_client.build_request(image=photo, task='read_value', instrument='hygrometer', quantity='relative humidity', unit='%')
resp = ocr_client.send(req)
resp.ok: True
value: 85 %
